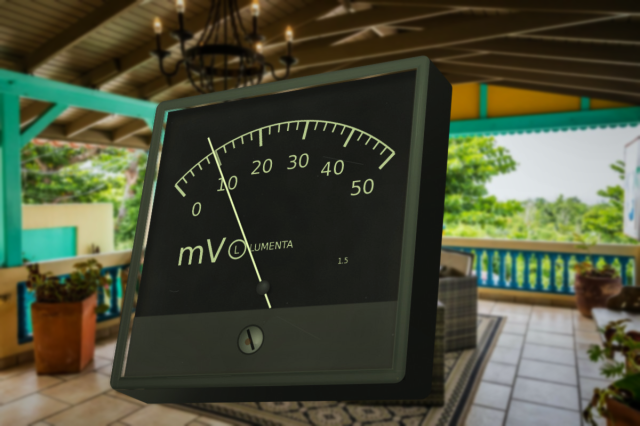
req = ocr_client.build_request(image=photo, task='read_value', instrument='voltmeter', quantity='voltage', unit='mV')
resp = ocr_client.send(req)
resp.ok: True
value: 10 mV
